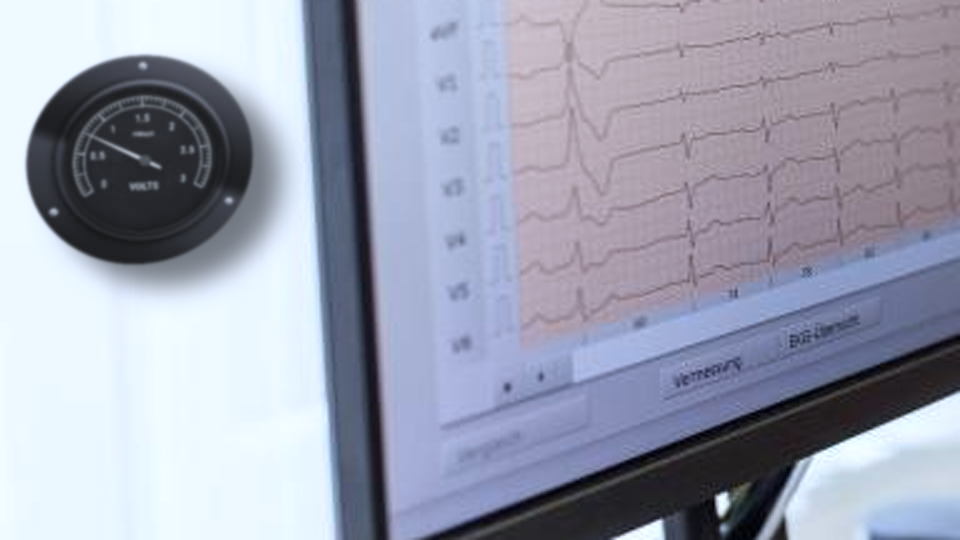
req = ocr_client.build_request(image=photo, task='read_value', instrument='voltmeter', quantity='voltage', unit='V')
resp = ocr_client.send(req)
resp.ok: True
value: 0.75 V
